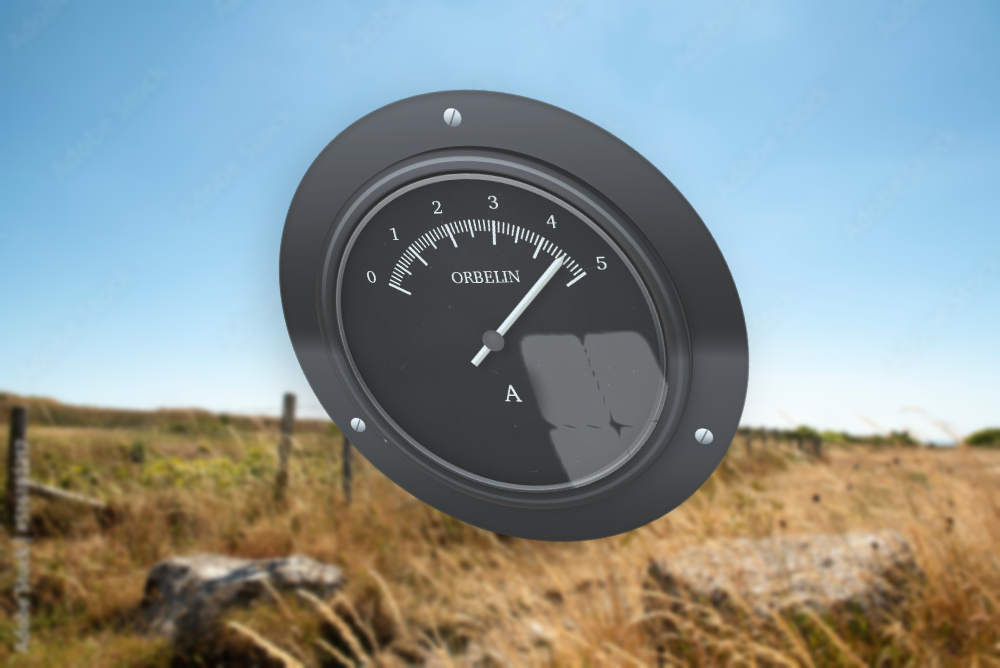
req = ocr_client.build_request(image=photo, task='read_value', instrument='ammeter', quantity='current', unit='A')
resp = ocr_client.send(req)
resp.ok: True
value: 4.5 A
